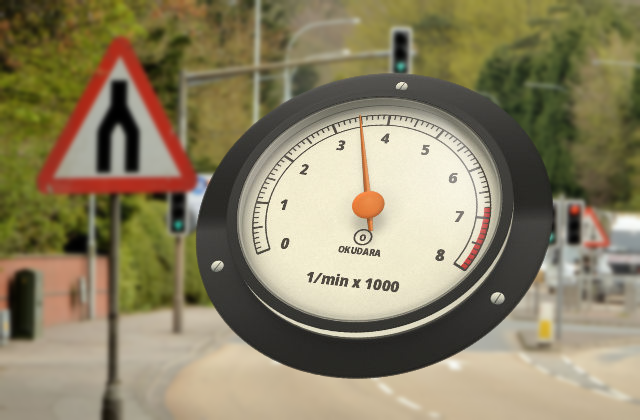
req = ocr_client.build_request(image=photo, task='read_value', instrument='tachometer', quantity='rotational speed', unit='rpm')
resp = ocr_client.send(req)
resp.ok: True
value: 3500 rpm
